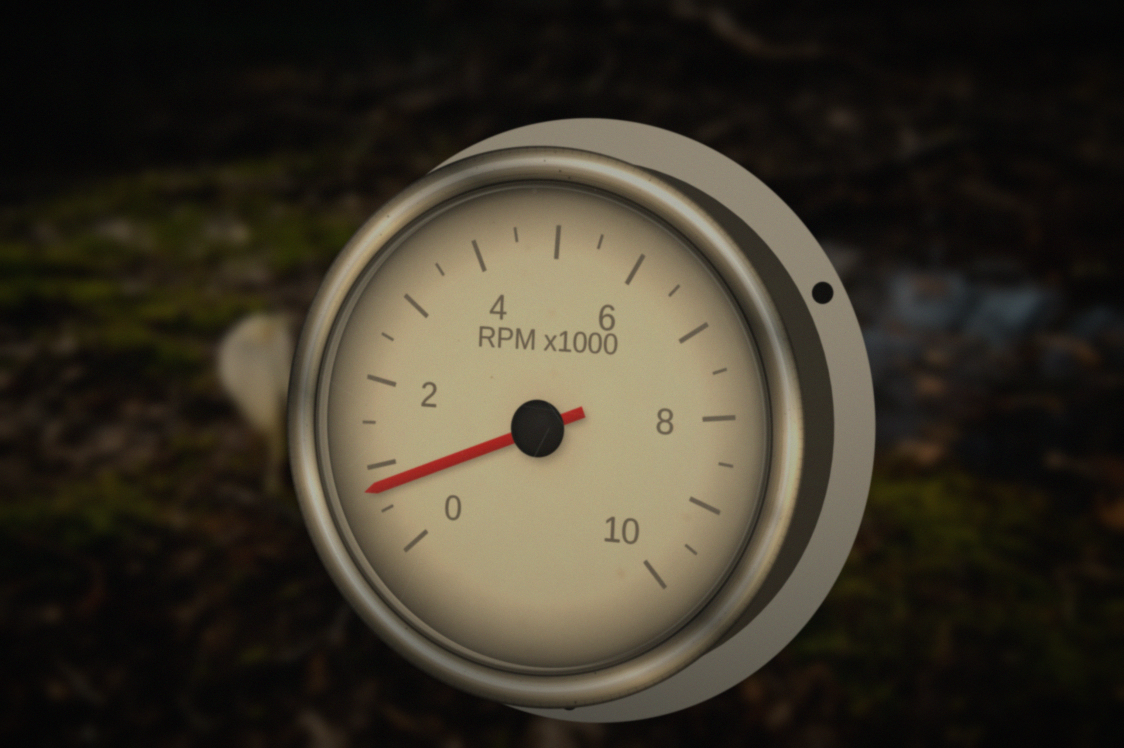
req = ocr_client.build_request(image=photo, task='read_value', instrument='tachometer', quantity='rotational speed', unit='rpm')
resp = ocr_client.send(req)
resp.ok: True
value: 750 rpm
